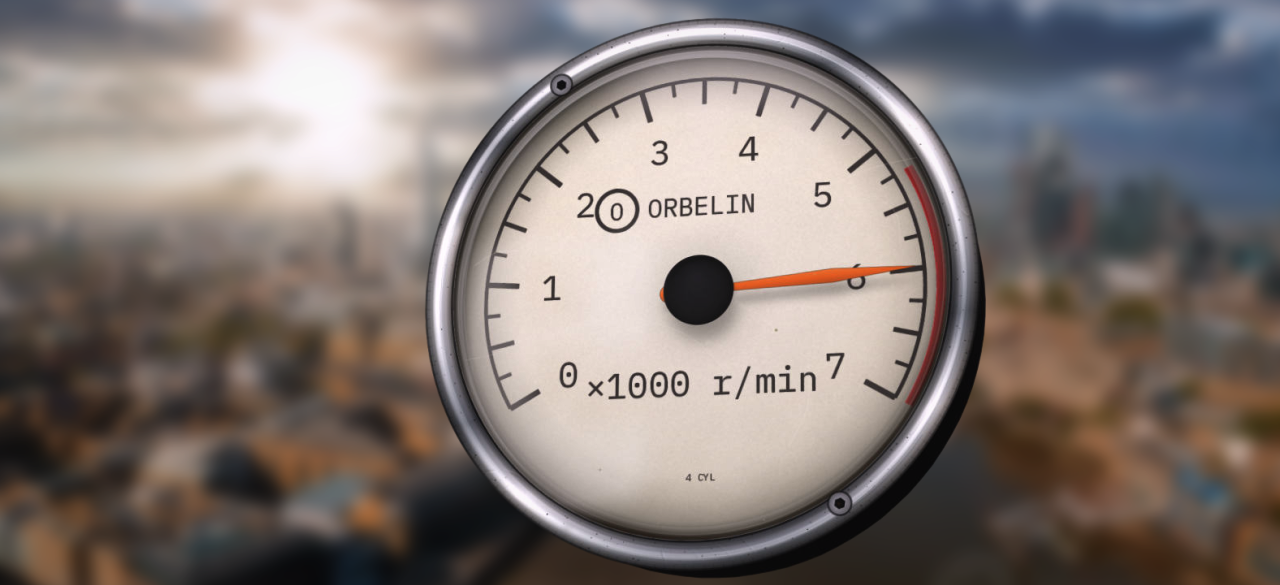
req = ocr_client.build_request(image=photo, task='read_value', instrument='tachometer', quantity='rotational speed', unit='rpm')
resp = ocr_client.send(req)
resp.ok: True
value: 6000 rpm
